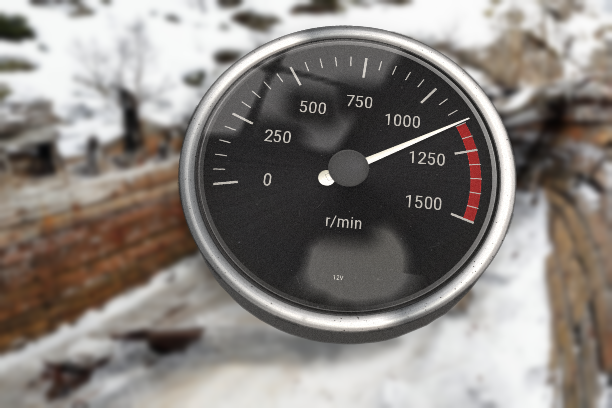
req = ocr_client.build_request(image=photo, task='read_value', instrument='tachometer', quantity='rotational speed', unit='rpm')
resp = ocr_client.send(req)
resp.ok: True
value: 1150 rpm
